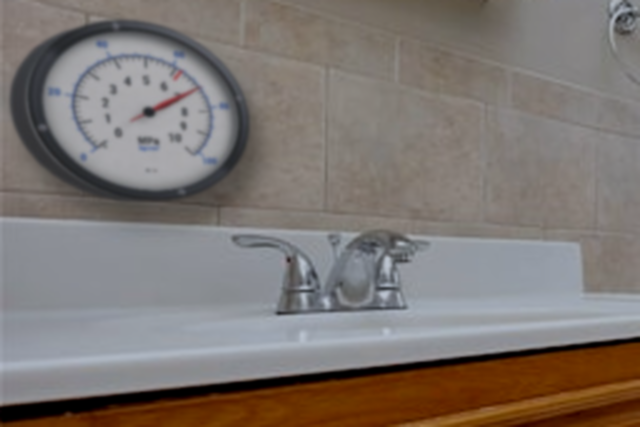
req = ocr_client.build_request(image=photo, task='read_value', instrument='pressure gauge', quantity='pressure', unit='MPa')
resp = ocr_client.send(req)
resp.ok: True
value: 7 MPa
